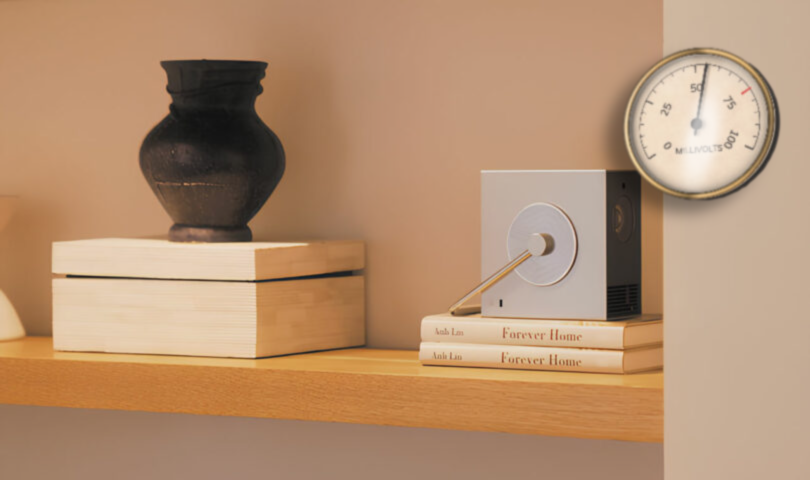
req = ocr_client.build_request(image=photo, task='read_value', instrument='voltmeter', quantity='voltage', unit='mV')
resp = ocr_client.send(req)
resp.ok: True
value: 55 mV
